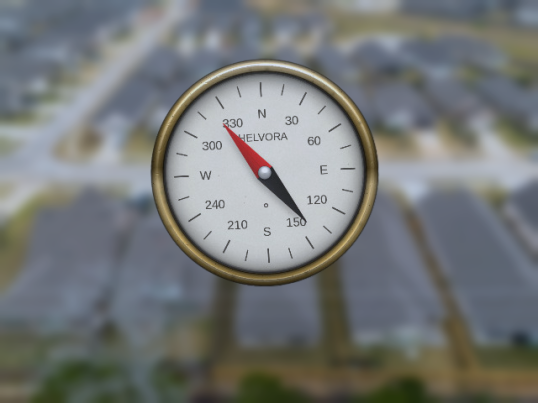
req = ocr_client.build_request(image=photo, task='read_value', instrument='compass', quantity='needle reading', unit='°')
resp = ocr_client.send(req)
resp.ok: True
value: 322.5 °
